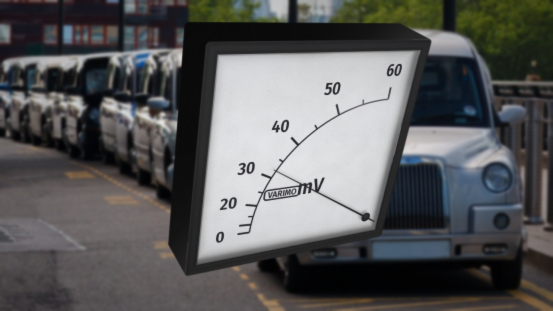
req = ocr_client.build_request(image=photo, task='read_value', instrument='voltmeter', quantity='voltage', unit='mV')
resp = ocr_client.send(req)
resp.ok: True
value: 32.5 mV
